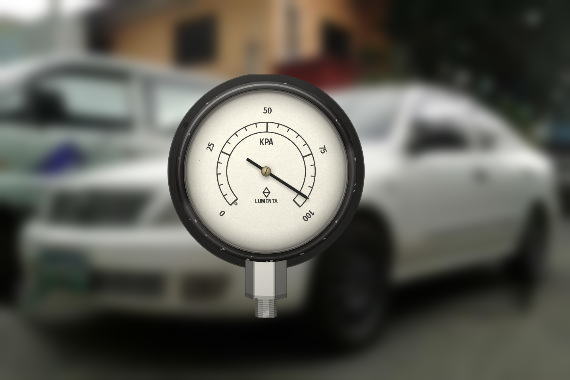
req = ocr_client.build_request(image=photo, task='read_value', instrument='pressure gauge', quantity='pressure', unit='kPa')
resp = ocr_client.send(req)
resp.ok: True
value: 95 kPa
